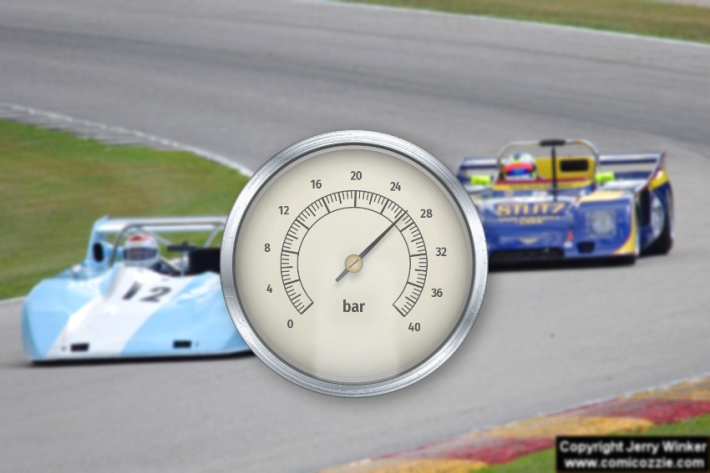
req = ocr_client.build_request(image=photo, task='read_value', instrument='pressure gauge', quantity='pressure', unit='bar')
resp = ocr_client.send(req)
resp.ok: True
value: 26.5 bar
